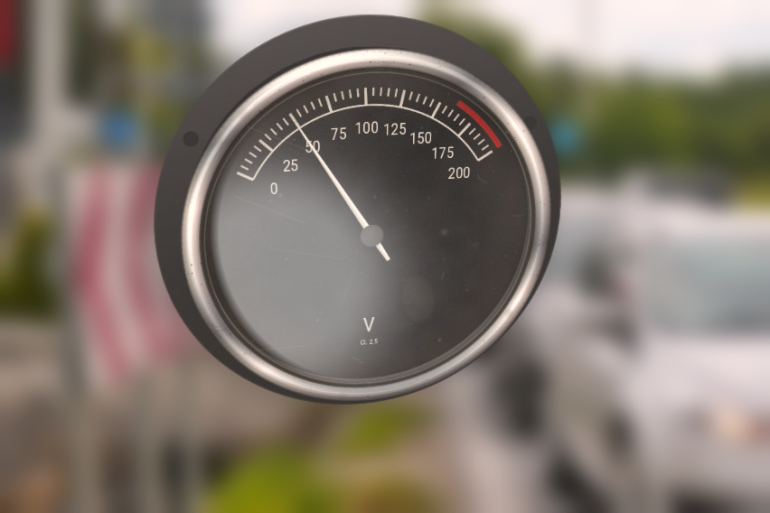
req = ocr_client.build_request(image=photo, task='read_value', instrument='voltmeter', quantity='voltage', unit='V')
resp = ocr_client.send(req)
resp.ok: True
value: 50 V
